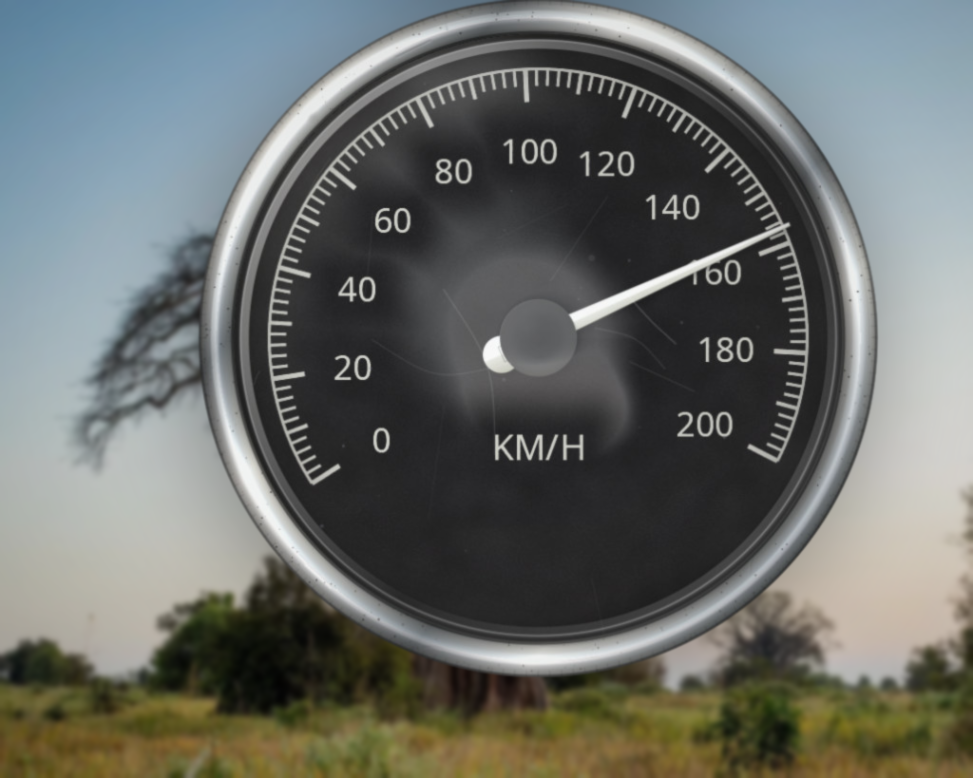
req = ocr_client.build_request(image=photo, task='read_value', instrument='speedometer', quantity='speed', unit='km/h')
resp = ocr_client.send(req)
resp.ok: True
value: 157 km/h
